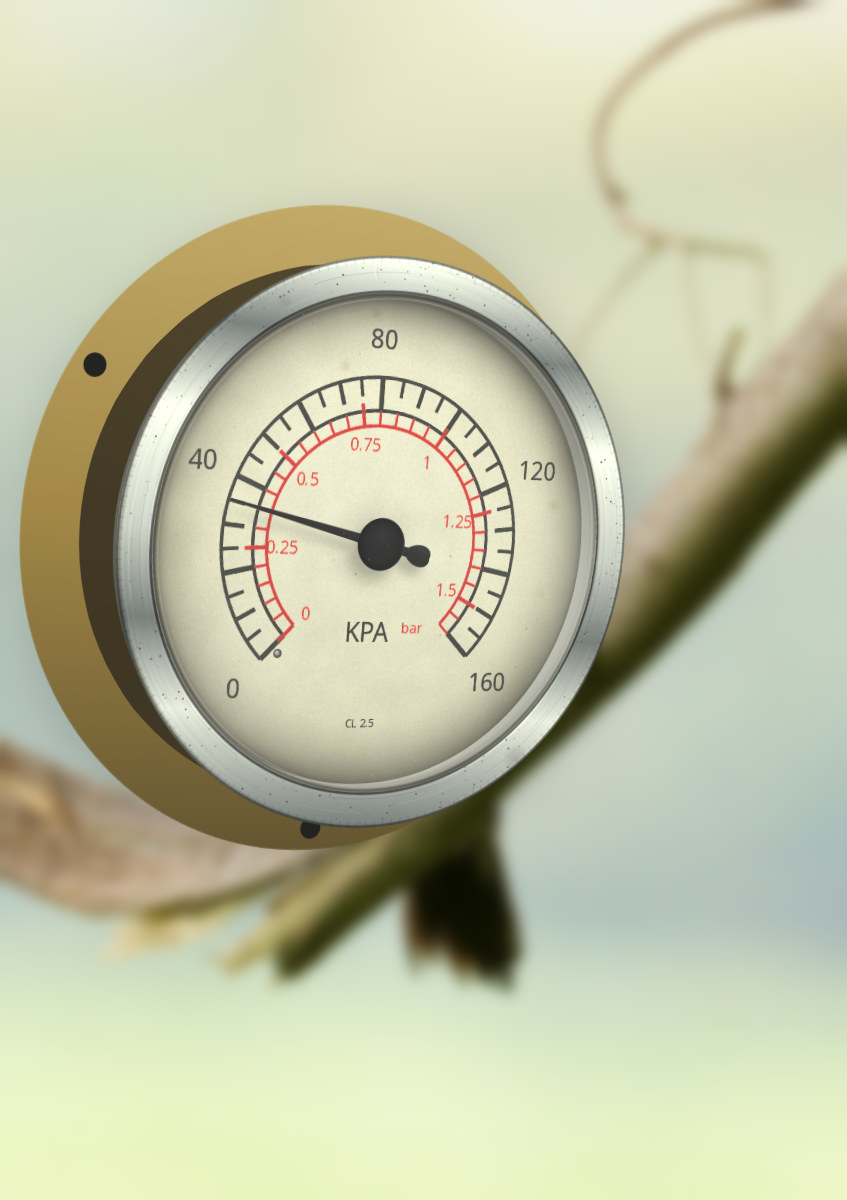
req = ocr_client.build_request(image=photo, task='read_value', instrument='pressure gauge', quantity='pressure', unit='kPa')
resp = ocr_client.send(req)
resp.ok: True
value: 35 kPa
